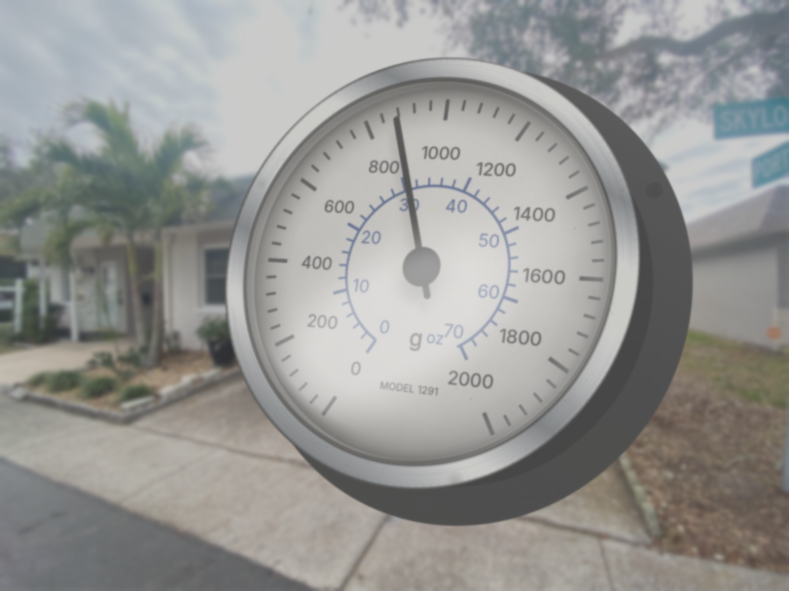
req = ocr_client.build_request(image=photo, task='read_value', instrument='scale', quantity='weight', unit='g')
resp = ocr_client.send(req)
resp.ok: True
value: 880 g
